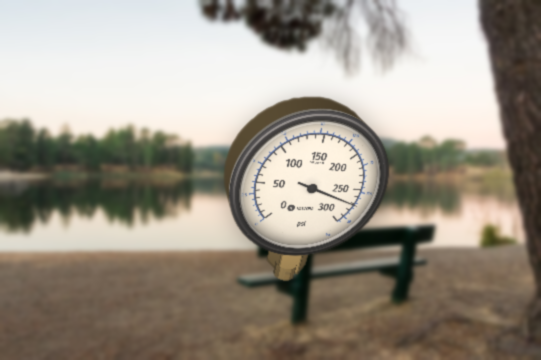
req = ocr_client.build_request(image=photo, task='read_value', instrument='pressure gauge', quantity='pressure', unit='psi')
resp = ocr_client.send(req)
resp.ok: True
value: 270 psi
